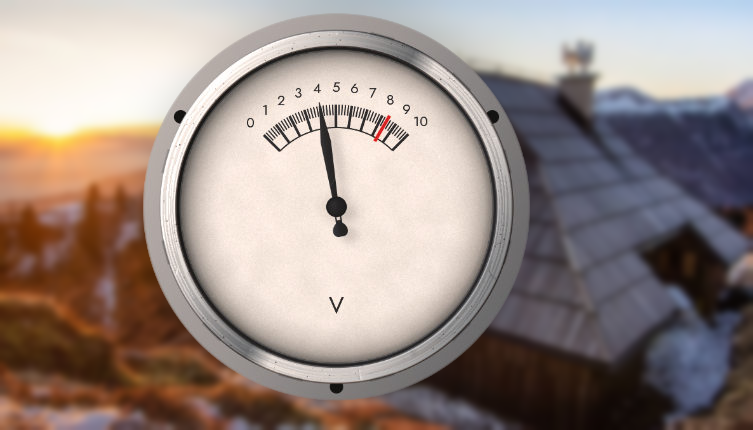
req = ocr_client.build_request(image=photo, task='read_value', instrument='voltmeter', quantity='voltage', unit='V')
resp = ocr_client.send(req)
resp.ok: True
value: 4 V
